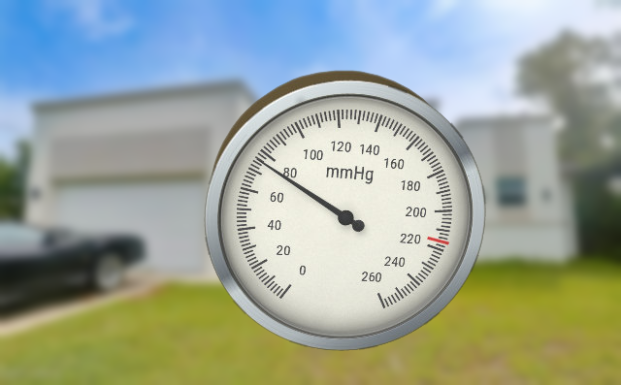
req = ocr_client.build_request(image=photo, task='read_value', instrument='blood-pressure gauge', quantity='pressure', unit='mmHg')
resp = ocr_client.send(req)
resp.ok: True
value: 76 mmHg
